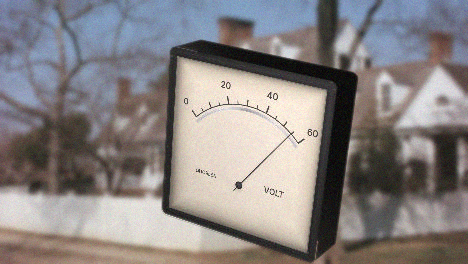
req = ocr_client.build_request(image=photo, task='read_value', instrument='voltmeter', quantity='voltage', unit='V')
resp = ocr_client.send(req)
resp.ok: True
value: 55 V
